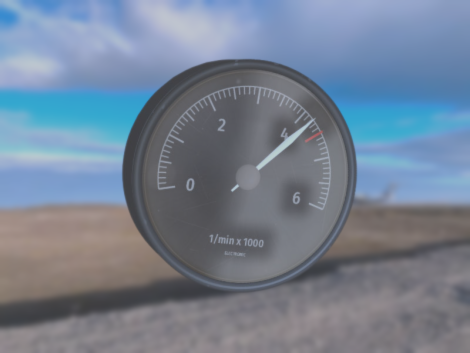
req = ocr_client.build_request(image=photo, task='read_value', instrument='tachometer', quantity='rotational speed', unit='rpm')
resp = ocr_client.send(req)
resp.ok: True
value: 4200 rpm
